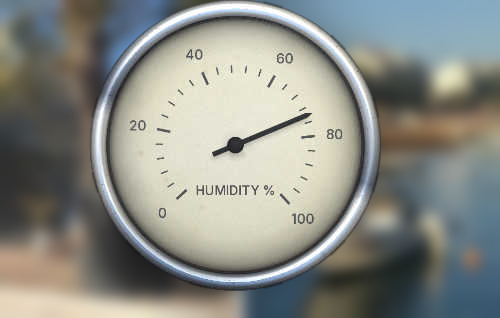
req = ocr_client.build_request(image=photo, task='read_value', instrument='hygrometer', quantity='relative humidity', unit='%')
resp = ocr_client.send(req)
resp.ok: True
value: 74 %
